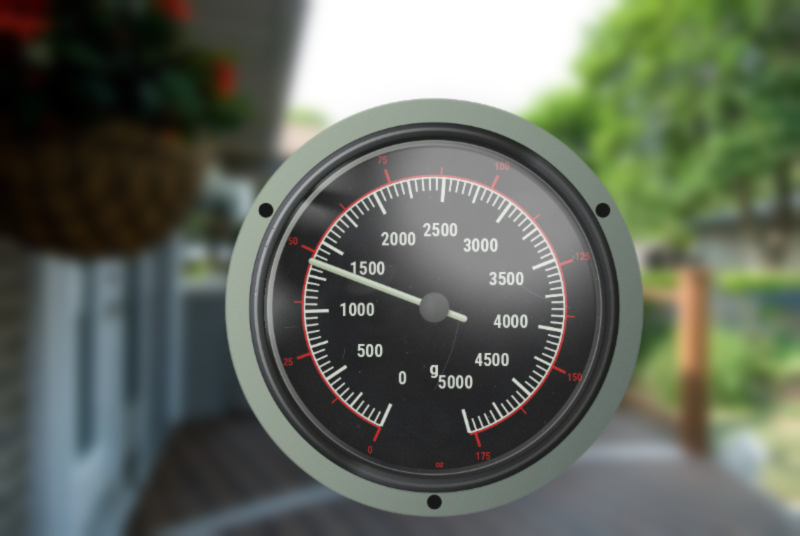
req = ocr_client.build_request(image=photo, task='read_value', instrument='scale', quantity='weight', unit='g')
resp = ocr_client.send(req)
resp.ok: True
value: 1350 g
